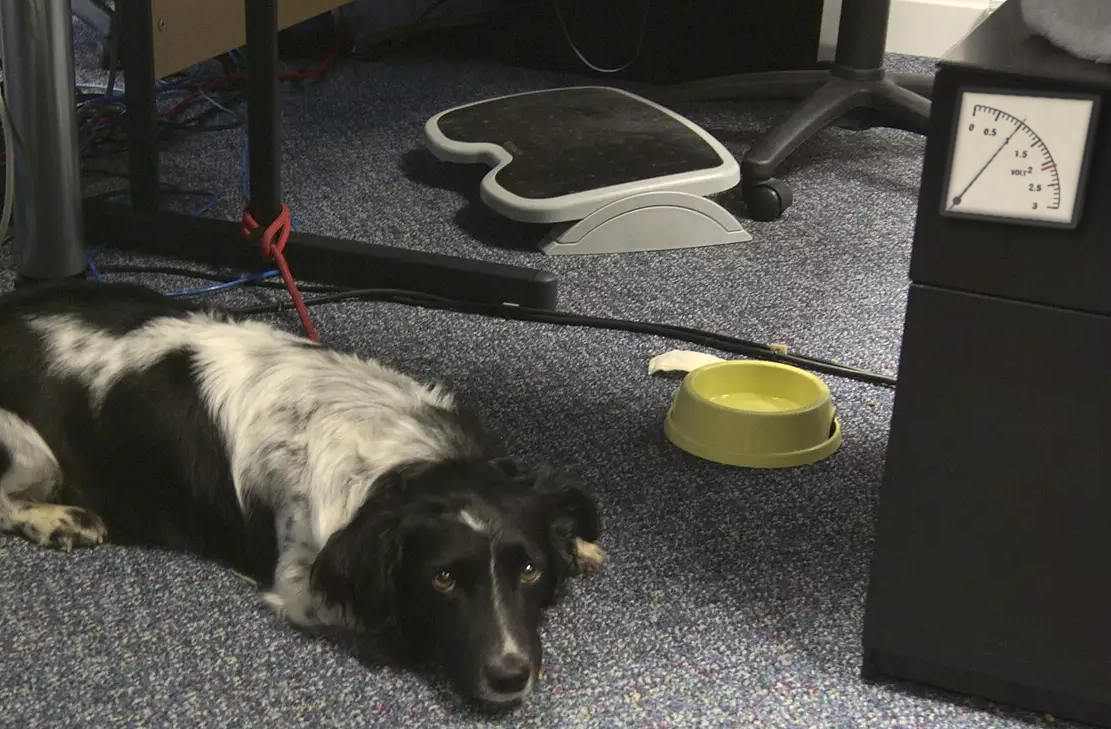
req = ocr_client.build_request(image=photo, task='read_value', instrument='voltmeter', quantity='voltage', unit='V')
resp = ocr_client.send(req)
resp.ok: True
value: 1 V
